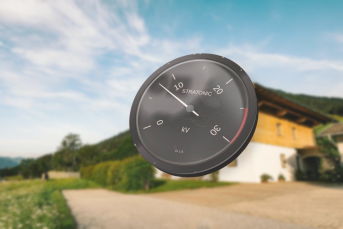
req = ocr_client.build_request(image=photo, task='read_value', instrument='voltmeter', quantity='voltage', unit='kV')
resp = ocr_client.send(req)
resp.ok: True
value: 7.5 kV
